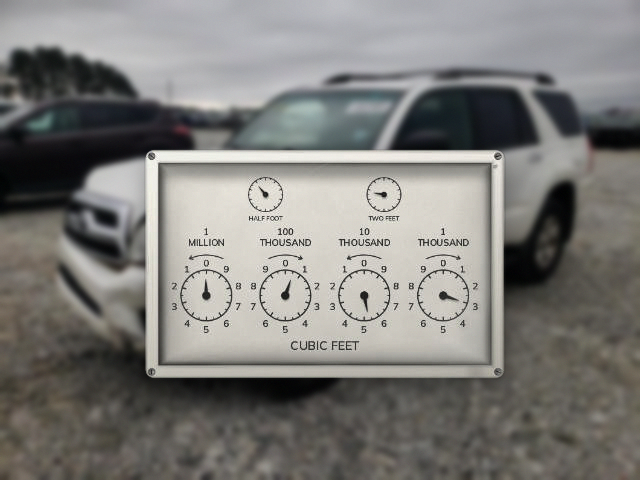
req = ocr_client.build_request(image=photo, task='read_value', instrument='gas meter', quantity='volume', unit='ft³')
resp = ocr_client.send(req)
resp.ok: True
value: 5300 ft³
